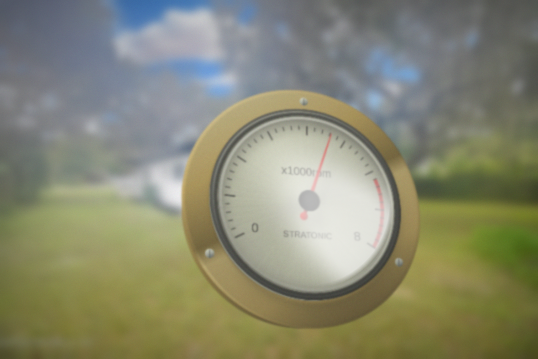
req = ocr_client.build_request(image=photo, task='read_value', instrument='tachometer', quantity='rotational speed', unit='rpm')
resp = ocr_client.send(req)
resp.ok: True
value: 4600 rpm
